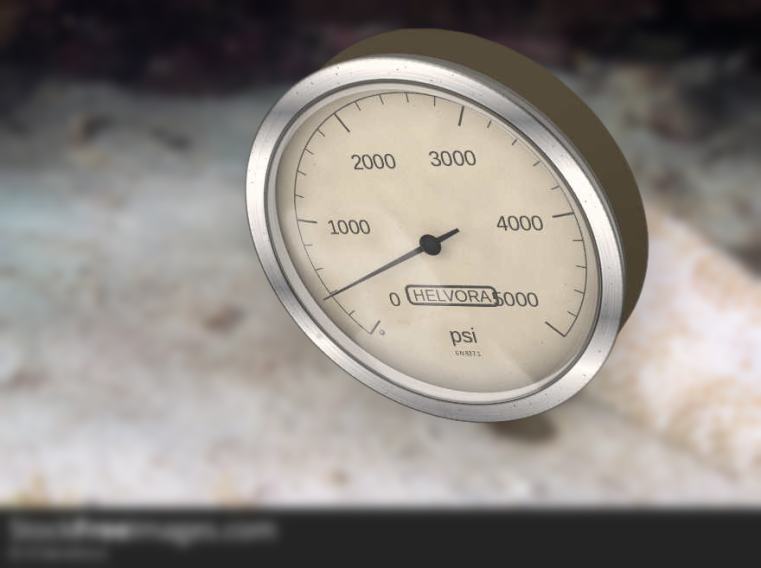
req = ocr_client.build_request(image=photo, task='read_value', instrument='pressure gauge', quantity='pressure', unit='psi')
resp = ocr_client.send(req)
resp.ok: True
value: 400 psi
